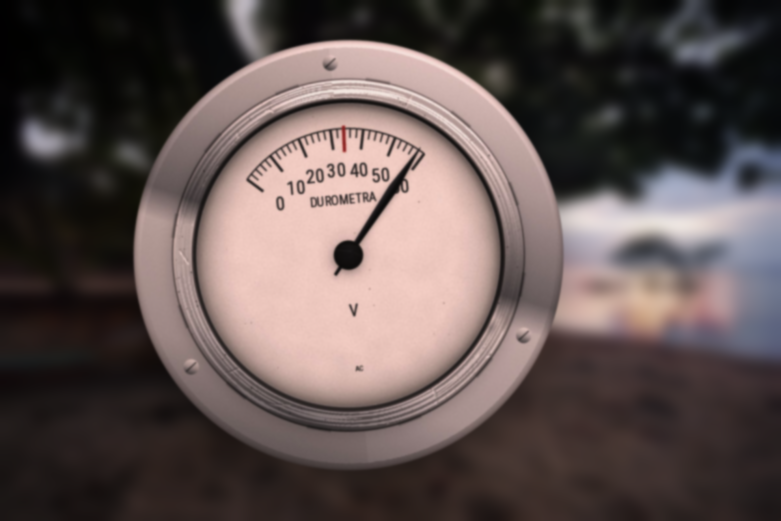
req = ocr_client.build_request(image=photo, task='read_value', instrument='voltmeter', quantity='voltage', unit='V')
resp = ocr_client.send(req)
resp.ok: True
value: 58 V
